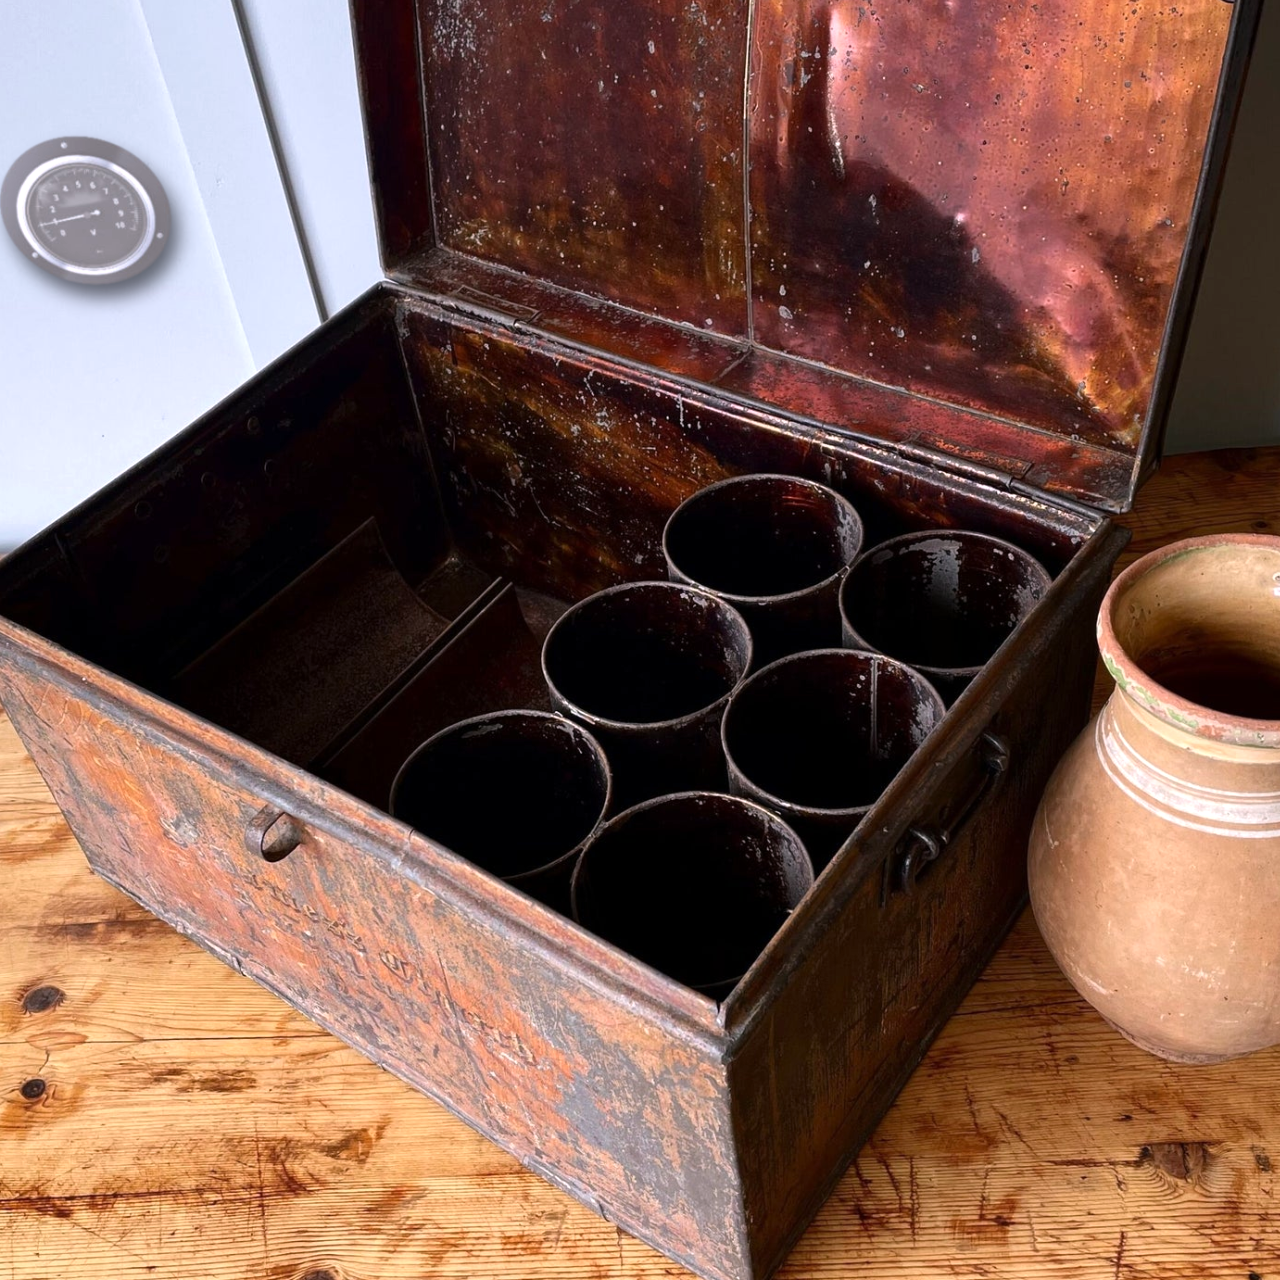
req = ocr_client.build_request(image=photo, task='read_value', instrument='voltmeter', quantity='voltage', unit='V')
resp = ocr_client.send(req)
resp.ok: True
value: 1 V
